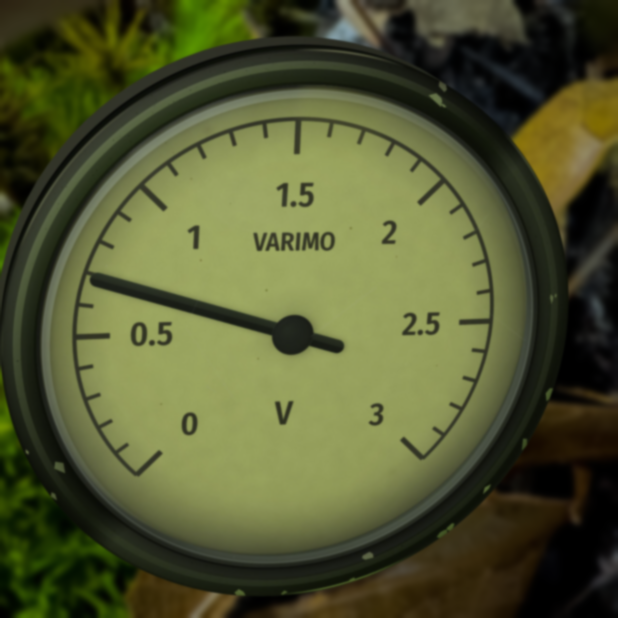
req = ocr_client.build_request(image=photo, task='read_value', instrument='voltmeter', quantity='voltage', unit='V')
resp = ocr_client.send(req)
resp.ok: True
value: 0.7 V
